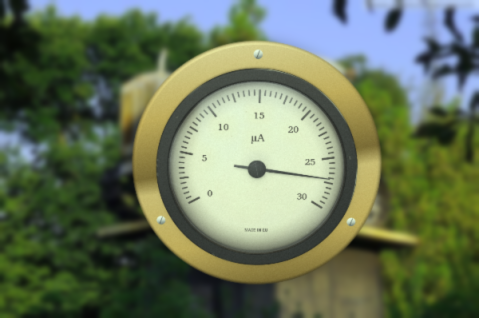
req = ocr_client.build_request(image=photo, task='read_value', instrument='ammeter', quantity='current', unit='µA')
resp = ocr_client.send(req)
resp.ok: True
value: 27 µA
